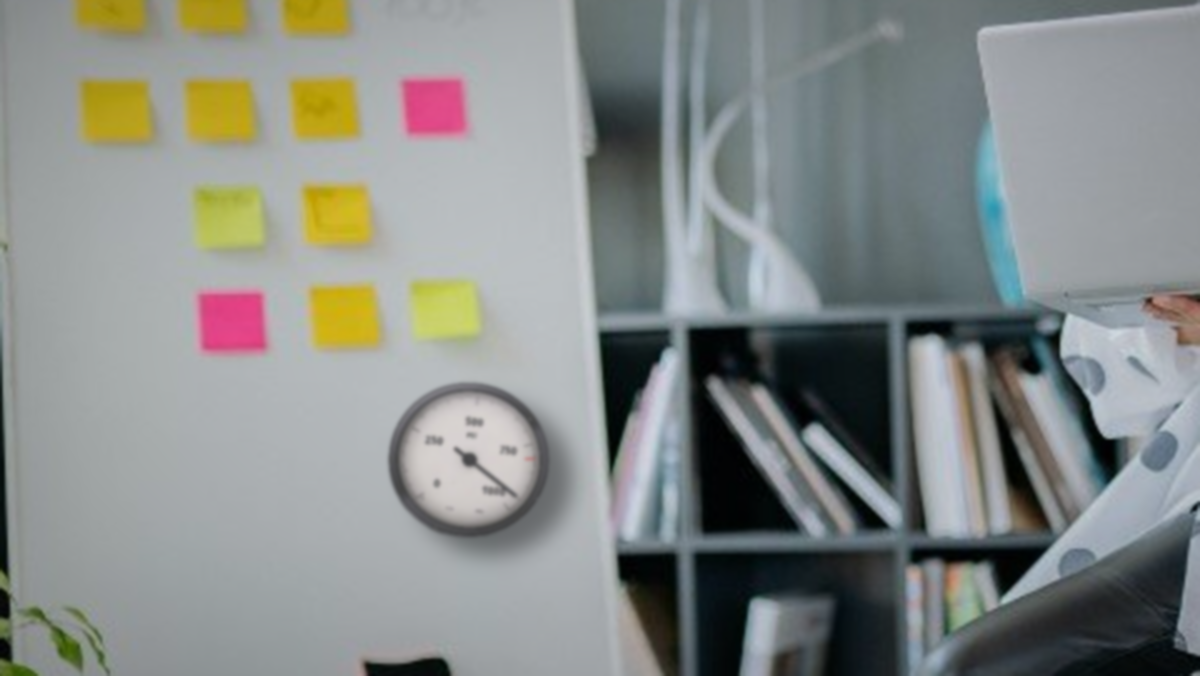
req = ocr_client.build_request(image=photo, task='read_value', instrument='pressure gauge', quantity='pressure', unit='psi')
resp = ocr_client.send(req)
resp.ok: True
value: 950 psi
